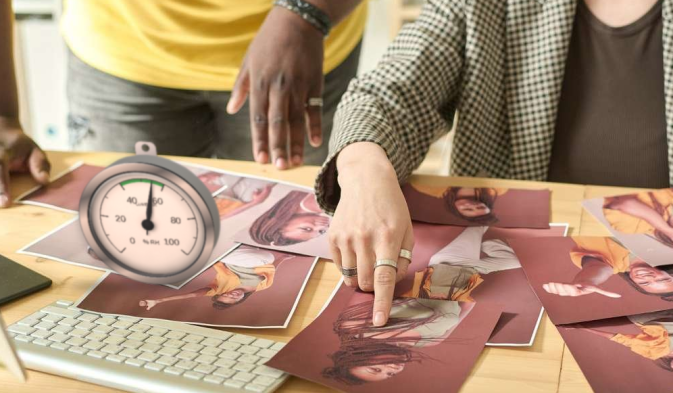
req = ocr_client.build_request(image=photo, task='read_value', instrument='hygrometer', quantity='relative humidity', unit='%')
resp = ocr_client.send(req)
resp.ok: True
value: 55 %
